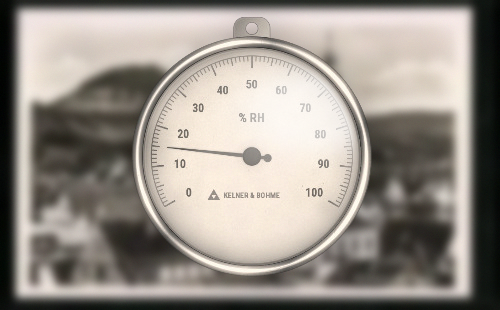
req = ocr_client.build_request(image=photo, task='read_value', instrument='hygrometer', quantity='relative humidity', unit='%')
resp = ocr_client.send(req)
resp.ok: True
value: 15 %
